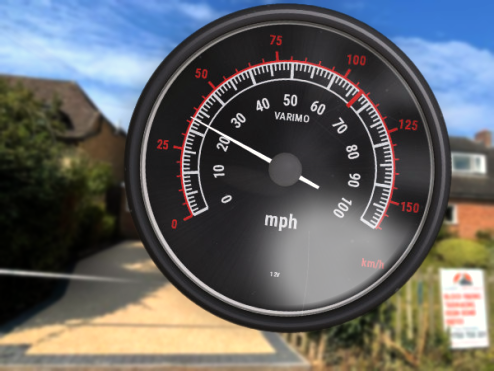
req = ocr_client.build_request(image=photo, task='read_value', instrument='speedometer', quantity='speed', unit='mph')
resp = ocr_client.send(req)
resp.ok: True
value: 23 mph
